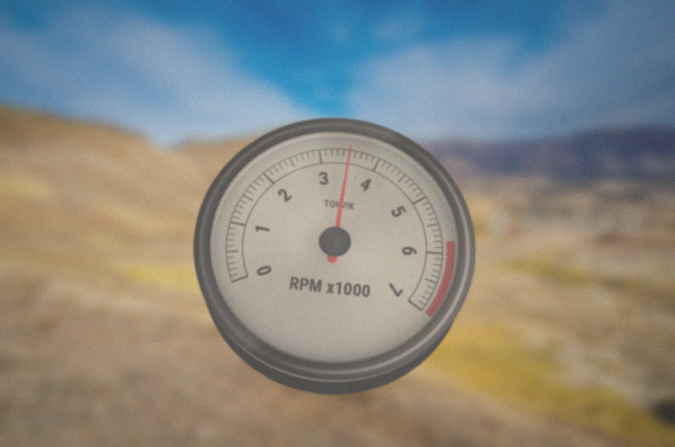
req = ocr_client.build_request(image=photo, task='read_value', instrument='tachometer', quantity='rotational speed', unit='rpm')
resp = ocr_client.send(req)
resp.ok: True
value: 3500 rpm
